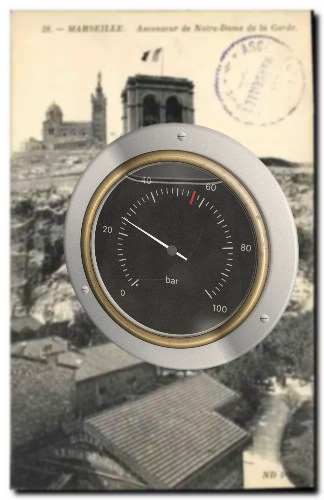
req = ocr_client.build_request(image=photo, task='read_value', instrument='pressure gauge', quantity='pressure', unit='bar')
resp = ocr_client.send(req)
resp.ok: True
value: 26 bar
